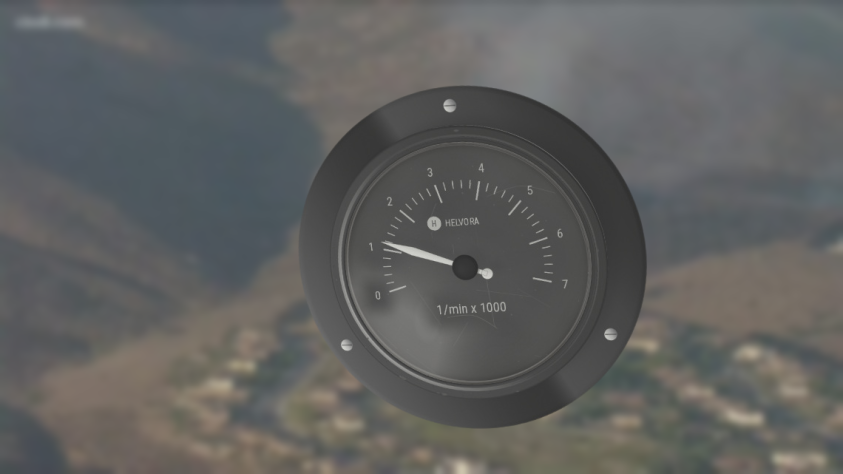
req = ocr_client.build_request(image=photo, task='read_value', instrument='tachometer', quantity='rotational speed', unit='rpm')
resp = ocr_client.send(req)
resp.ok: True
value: 1200 rpm
